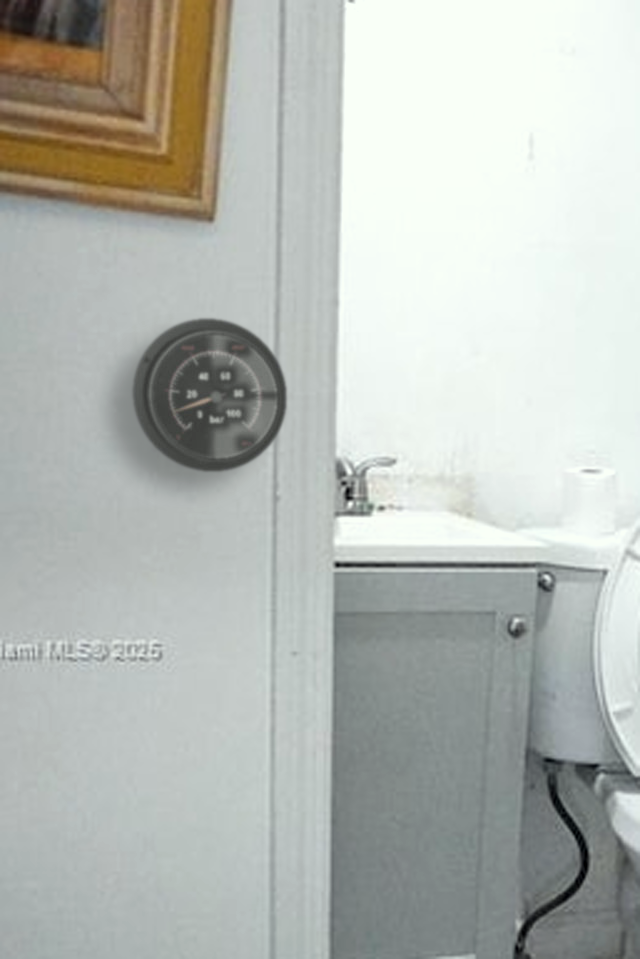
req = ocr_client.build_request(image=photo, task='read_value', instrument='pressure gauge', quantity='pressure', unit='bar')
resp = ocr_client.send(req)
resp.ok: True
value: 10 bar
